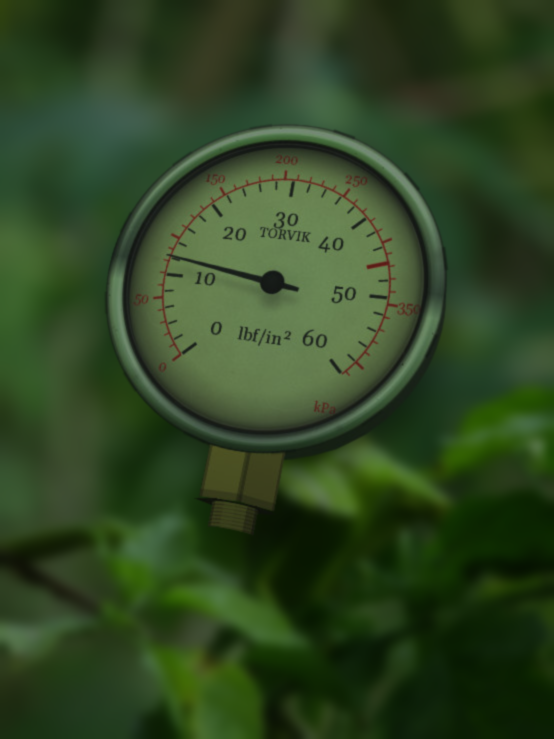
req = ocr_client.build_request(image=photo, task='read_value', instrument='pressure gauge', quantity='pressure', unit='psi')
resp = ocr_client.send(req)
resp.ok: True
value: 12 psi
